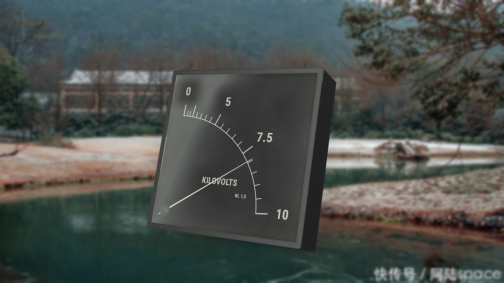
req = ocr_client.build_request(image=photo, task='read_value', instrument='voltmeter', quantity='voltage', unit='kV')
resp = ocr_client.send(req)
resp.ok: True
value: 8 kV
